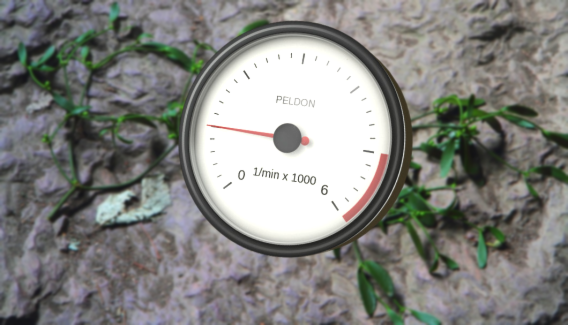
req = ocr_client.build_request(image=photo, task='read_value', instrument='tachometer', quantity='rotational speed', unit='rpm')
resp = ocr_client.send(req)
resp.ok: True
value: 1000 rpm
